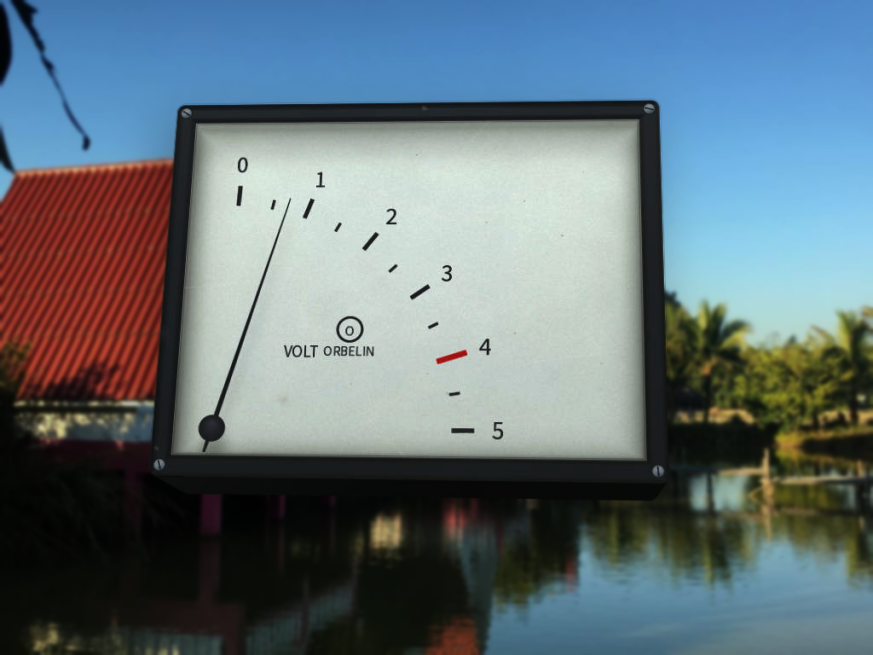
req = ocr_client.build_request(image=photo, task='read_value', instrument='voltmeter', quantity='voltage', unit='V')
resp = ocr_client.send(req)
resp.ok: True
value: 0.75 V
